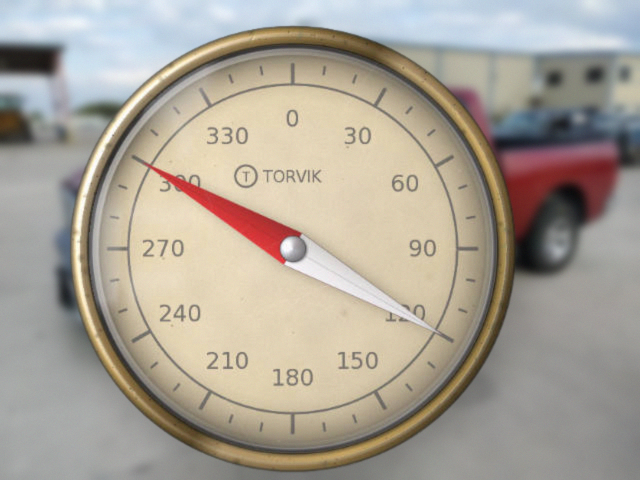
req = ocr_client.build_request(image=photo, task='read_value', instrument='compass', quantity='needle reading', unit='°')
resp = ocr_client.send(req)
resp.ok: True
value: 300 °
